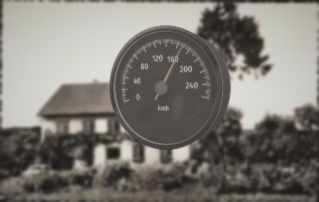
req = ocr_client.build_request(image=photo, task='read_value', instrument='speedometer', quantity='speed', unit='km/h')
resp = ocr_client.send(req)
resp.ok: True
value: 170 km/h
